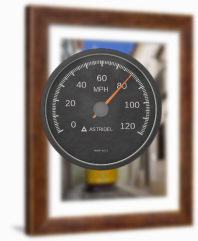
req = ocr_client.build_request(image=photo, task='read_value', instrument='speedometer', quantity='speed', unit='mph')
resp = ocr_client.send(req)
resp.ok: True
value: 80 mph
